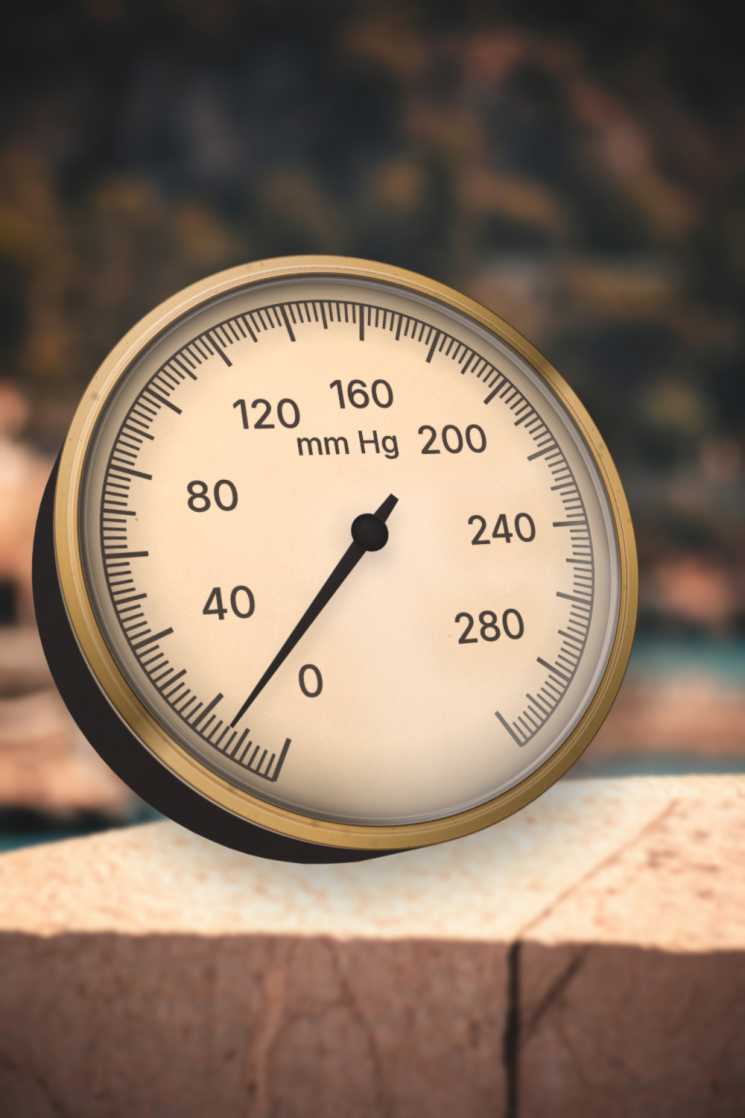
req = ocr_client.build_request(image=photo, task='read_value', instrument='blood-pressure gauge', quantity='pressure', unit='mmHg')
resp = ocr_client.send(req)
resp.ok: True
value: 14 mmHg
